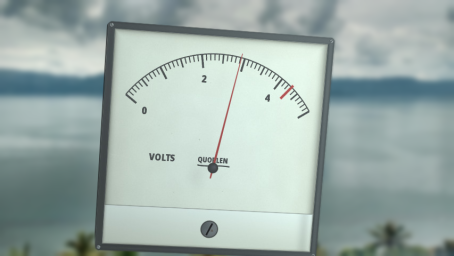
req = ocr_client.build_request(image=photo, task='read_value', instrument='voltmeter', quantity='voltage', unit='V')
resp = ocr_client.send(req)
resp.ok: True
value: 2.9 V
